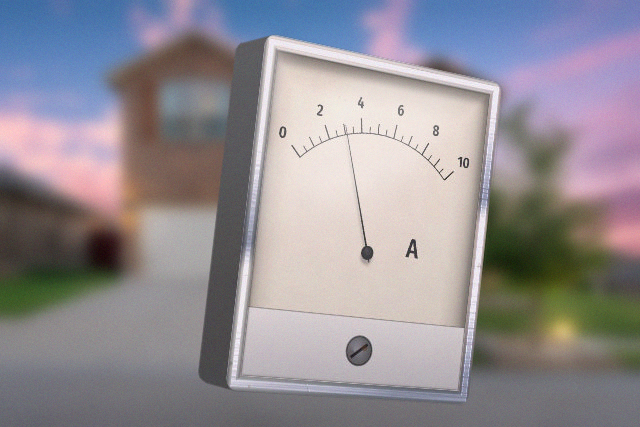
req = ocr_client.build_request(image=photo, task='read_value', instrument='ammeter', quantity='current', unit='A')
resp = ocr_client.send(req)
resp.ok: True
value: 3 A
